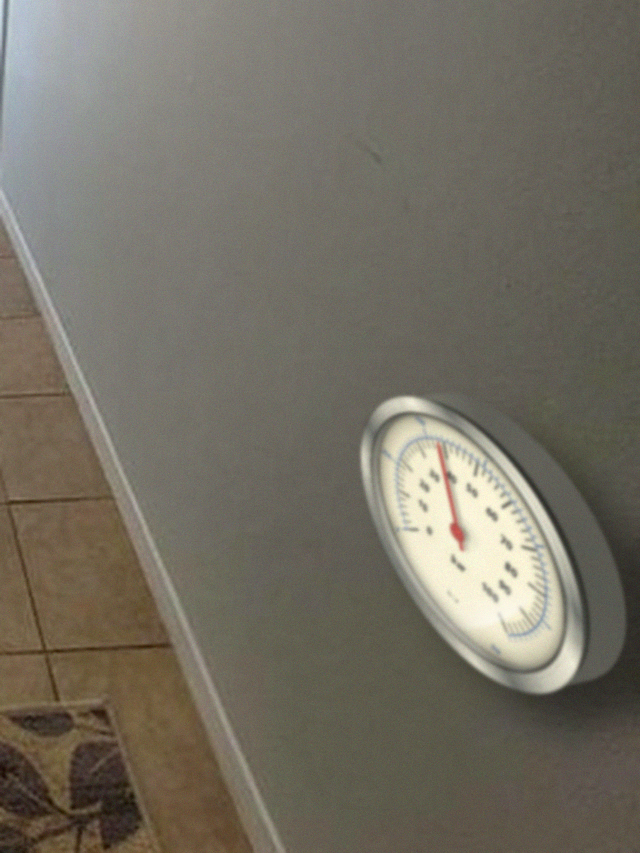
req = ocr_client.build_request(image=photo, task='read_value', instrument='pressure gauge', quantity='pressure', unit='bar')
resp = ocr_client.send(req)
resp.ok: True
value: 40 bar
